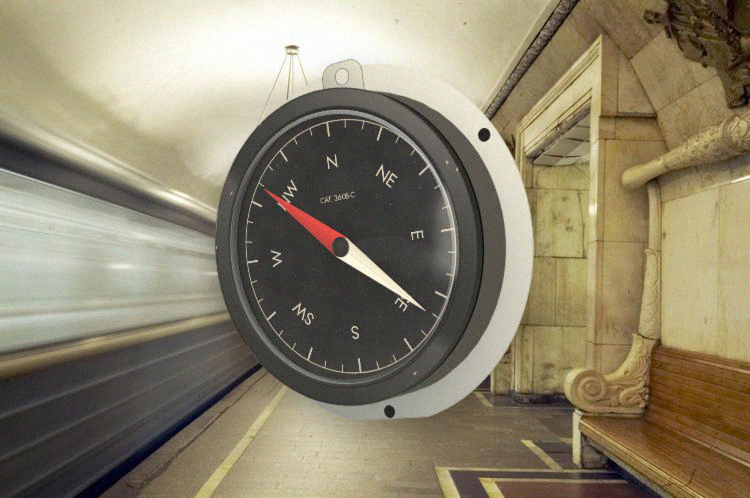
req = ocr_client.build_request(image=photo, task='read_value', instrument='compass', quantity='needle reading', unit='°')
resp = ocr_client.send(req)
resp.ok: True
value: 310 °
